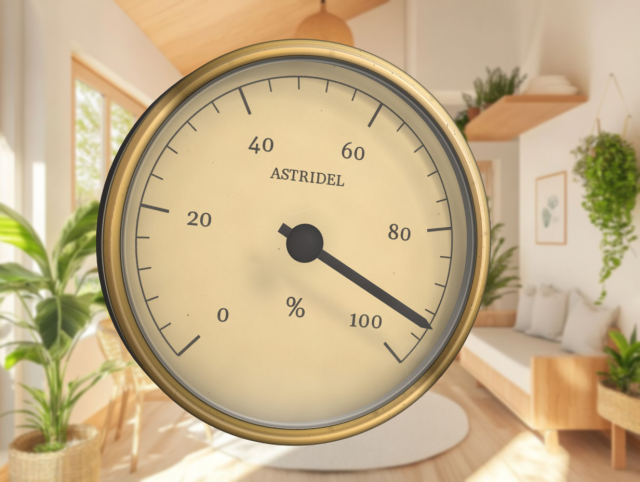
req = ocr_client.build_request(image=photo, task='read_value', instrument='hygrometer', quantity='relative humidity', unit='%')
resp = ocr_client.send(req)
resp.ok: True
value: 94 %
